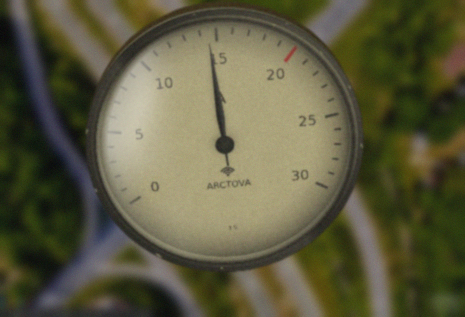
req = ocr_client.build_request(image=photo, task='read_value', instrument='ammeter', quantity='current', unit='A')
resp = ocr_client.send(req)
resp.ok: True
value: 14.5 A
